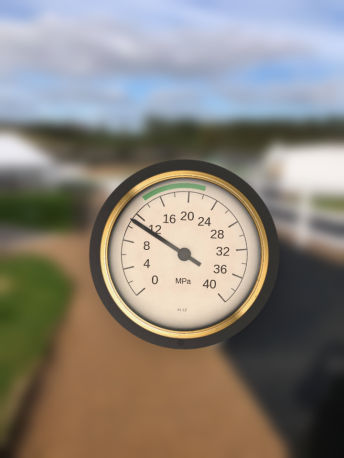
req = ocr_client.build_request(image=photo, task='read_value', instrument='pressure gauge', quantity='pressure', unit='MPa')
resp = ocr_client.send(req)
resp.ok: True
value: 11 MPa
